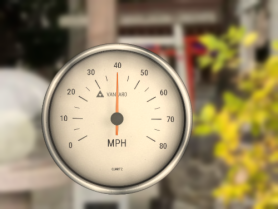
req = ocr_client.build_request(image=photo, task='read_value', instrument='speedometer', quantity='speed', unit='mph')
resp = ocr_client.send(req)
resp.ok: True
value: 40 mph
